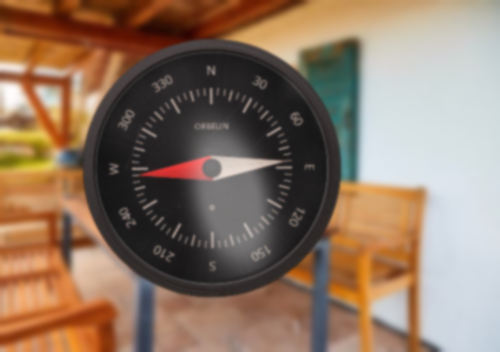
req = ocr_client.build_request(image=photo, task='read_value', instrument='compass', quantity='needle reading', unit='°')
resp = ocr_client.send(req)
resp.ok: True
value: 265 °
